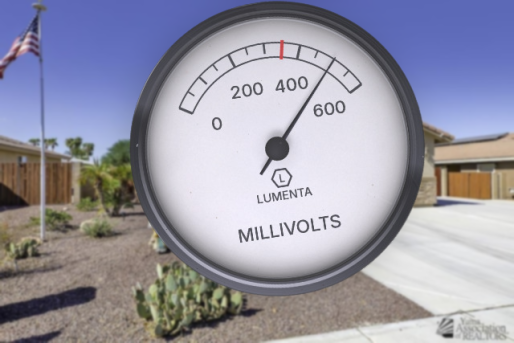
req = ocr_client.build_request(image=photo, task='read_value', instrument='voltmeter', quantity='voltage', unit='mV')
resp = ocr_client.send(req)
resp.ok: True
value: 500 mV
